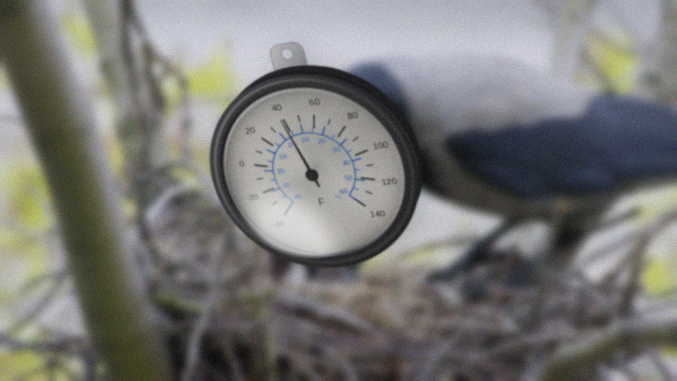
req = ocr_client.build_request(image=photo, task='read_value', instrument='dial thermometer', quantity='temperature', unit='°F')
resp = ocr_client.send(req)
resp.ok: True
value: 40 °F
